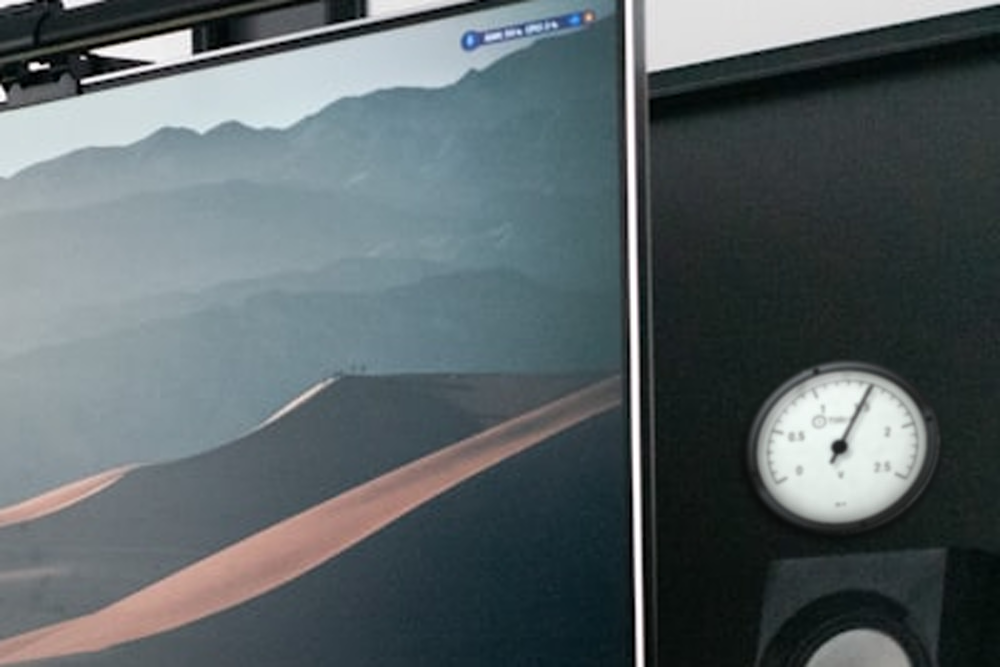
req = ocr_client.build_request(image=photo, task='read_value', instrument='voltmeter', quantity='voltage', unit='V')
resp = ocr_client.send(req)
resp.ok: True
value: 1.5 V
